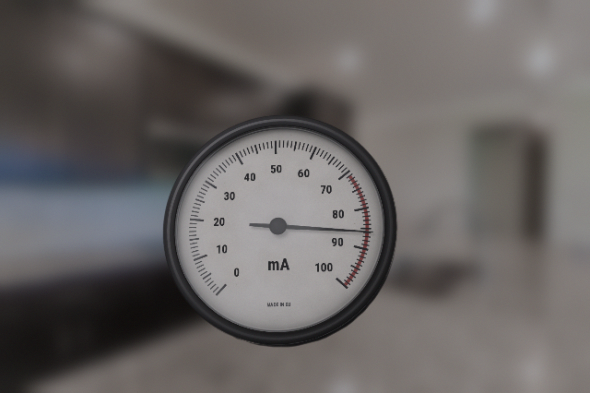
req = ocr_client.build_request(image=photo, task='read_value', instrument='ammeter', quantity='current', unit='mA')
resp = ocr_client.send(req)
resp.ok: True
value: 86 mA
